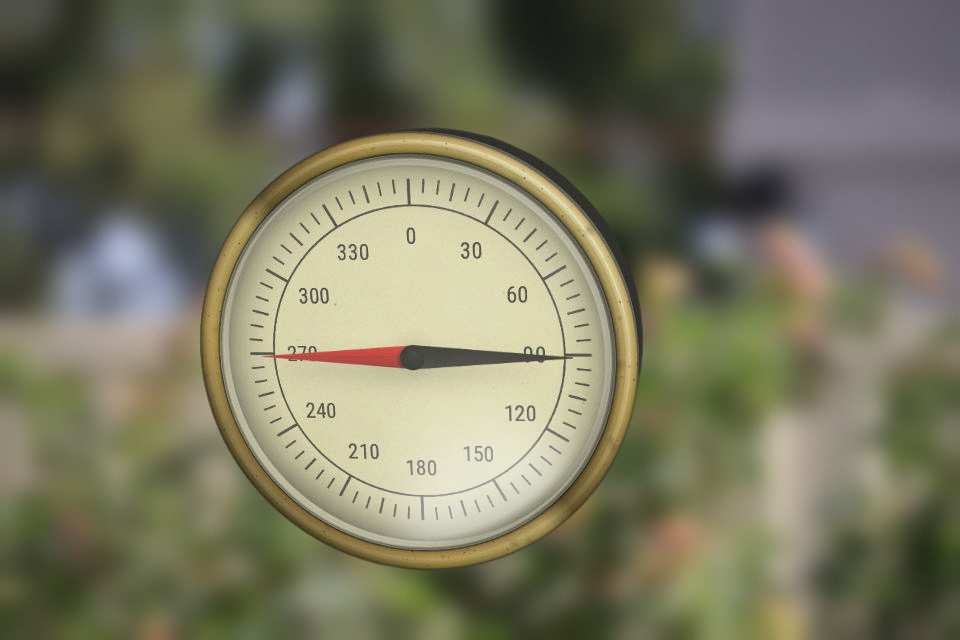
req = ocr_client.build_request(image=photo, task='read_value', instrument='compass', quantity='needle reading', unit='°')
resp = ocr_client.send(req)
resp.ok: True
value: 270 °
